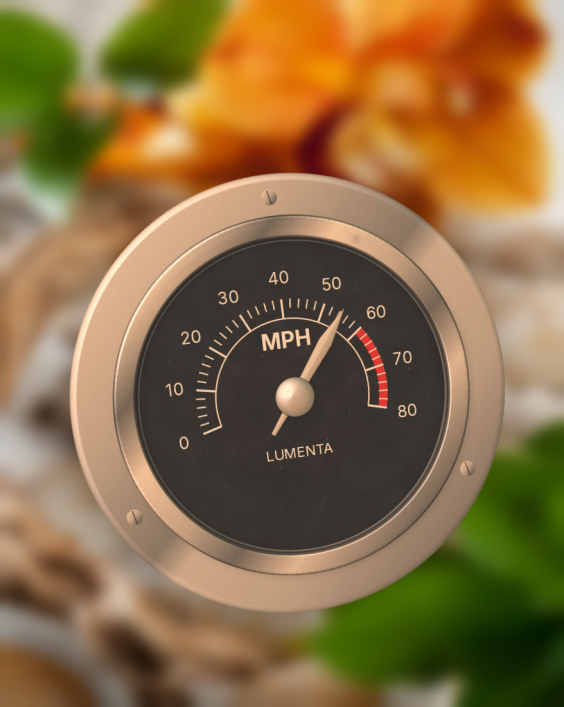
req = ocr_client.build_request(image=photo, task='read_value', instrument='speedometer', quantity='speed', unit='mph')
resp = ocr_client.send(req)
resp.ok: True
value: 54 mph
